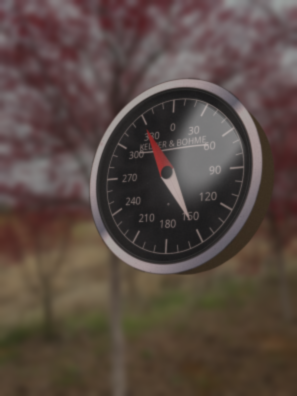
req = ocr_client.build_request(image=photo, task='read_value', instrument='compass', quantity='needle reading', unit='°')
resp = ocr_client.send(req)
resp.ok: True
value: 330 °
